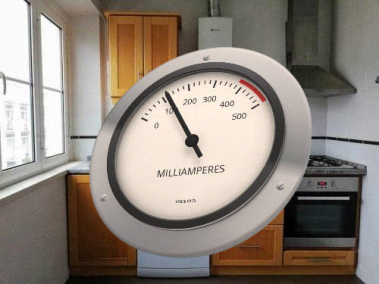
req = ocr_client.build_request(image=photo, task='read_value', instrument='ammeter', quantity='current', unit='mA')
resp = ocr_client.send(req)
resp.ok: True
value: 120 mA
